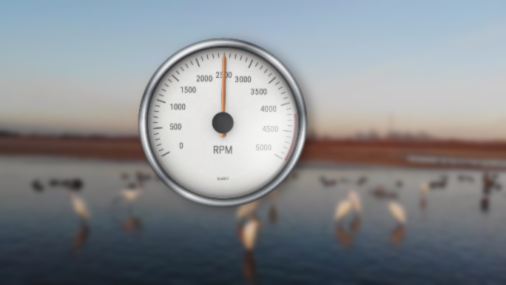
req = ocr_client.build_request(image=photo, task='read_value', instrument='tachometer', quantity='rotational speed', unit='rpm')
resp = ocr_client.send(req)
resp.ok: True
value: 2500 rpm
